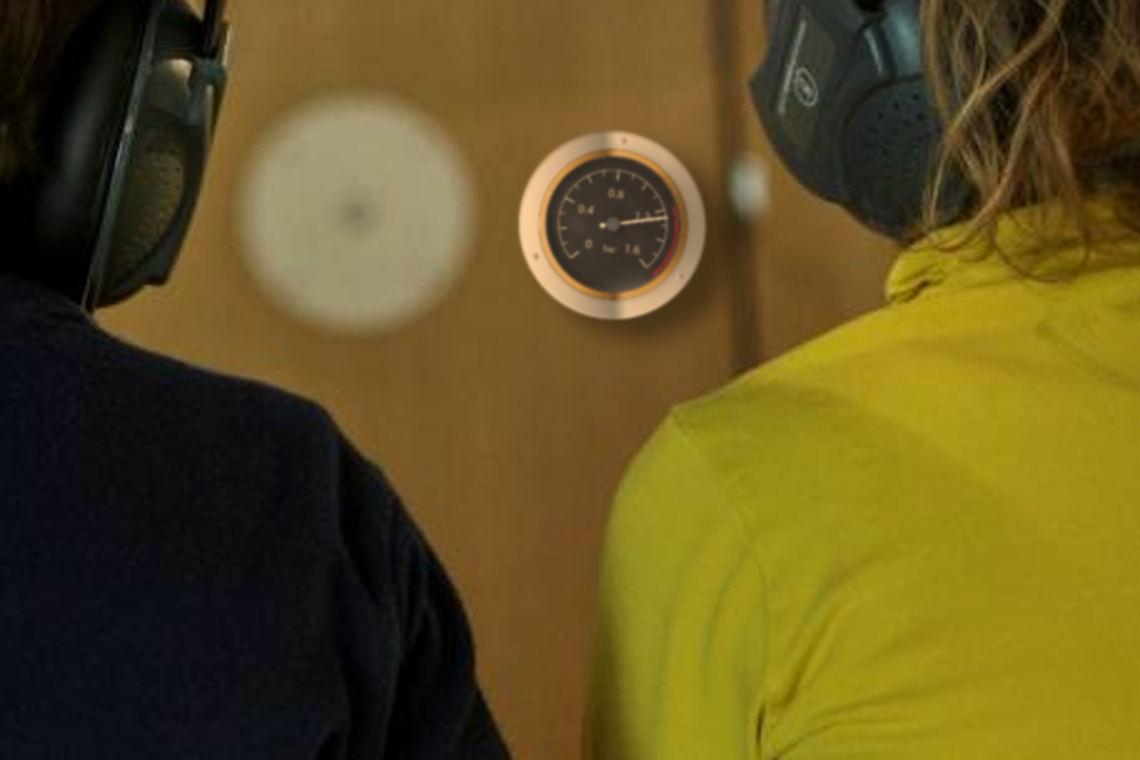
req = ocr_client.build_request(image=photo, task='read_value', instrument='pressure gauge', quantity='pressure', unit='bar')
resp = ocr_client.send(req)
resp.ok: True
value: 1.25 bar
